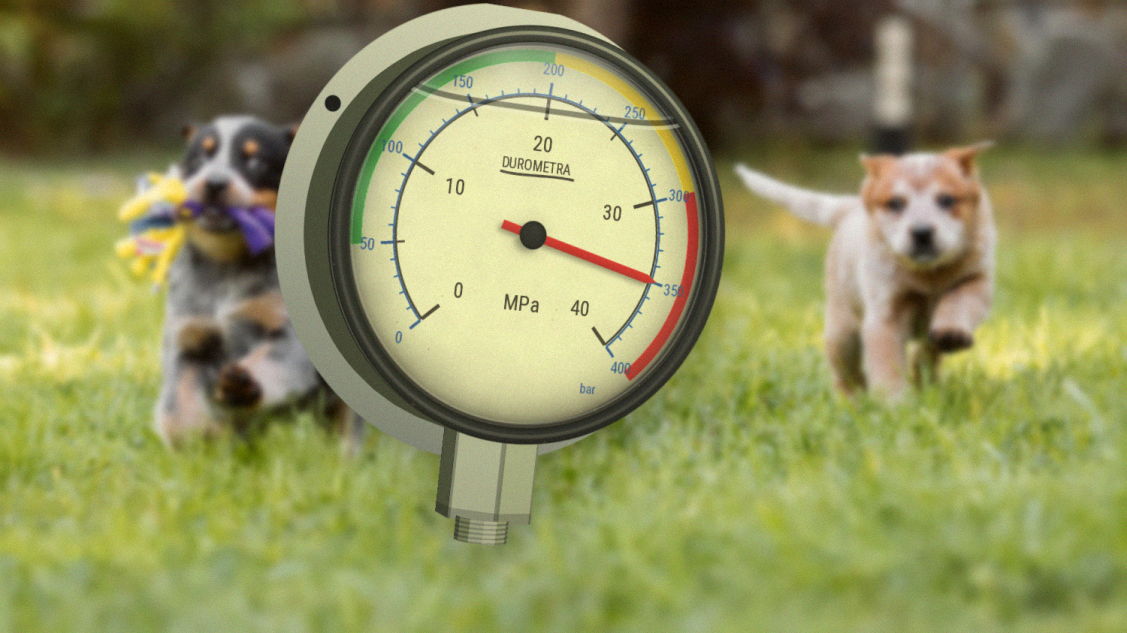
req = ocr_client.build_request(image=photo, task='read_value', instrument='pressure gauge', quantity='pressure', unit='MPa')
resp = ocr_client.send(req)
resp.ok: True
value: 35 MPa
